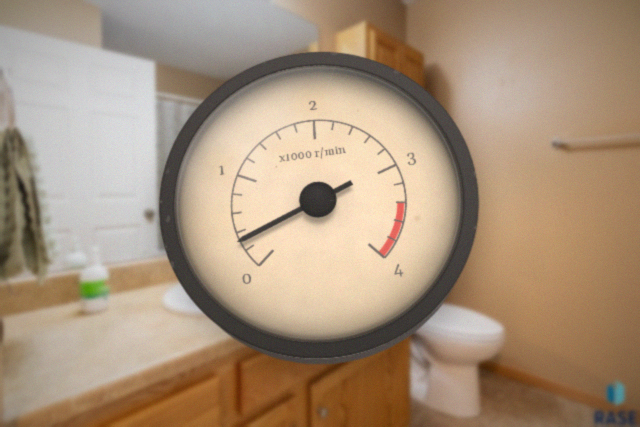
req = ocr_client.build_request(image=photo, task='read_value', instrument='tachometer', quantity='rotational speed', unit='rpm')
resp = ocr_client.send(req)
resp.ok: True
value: 300 rpm
